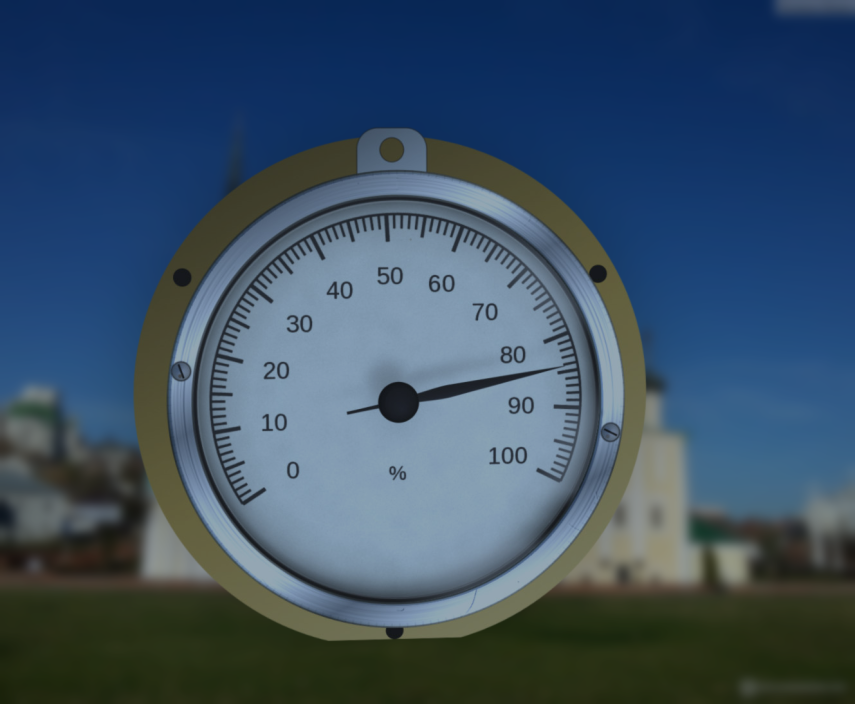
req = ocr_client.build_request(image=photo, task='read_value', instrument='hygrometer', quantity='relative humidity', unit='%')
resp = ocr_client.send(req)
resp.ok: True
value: 84 %
